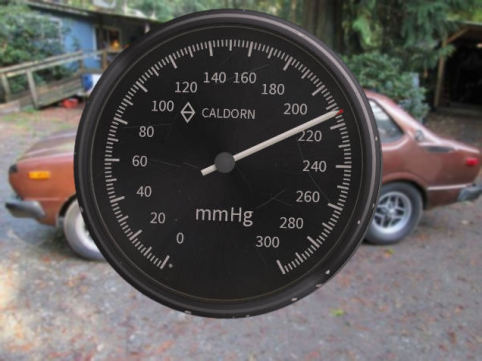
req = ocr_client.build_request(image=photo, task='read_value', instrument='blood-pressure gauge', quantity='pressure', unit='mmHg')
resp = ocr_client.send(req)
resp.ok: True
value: 214 mmHg
